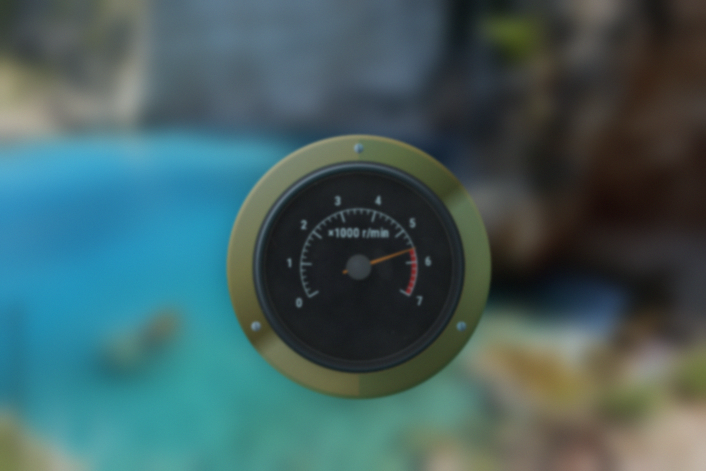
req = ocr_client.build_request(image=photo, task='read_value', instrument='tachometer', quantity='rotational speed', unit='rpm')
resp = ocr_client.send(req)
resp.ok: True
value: 5600 rpm
